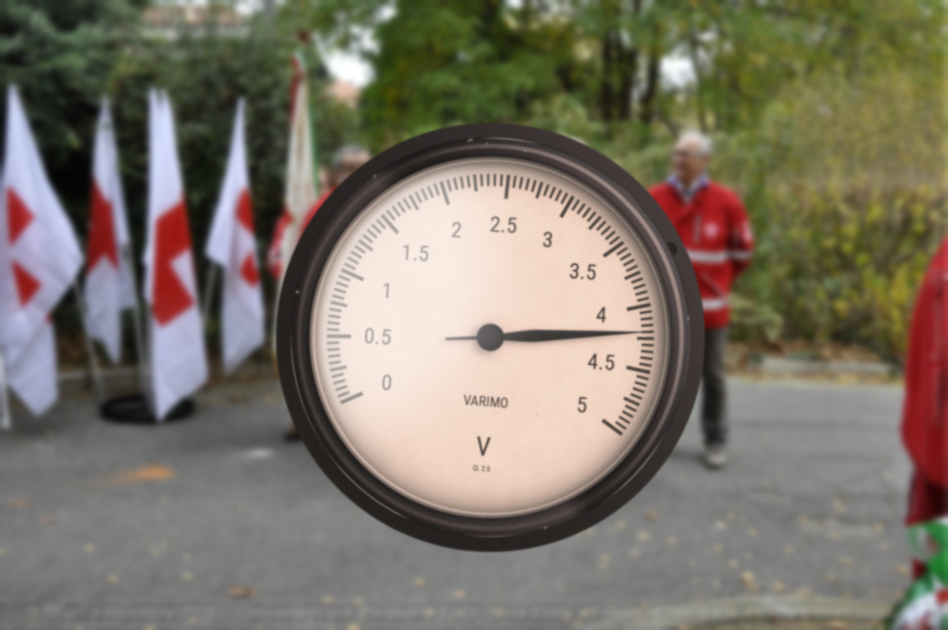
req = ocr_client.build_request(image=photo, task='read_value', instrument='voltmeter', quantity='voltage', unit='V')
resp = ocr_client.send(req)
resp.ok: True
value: 4.2 V
